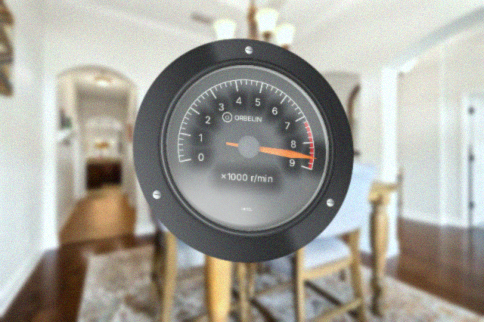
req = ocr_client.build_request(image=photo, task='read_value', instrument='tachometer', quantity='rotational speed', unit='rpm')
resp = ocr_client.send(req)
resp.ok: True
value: 8600 rpm
